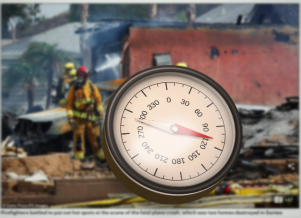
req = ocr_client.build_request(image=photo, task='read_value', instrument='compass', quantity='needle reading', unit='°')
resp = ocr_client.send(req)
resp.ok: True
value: 110 °
